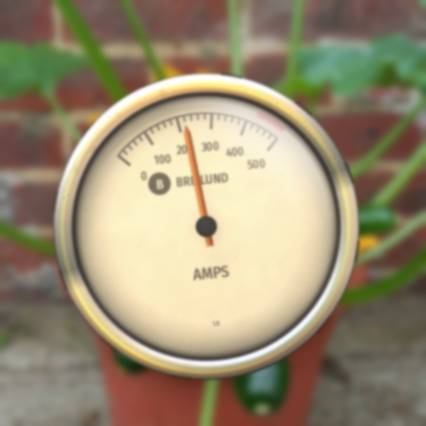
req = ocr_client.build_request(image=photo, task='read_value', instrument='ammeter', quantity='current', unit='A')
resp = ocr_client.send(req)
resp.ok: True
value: 220 A
